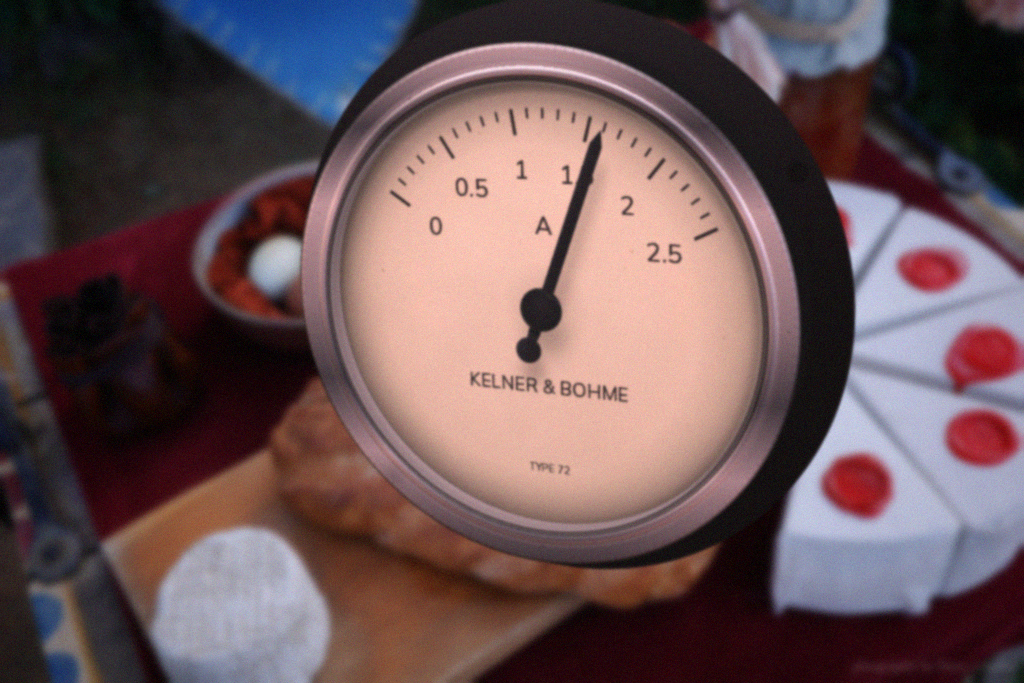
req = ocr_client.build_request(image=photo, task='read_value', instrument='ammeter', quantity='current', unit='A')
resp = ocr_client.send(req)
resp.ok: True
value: 1.6 A
